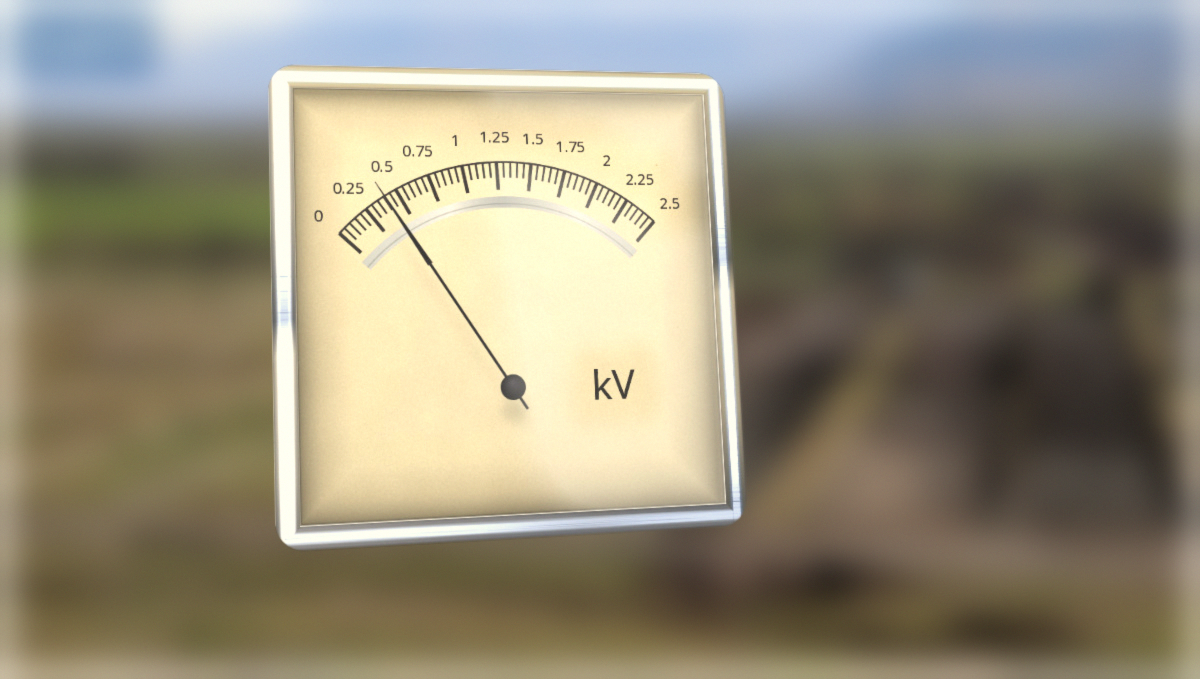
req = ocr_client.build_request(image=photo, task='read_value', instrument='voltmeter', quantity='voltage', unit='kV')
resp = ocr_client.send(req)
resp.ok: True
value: 0.4 kV
